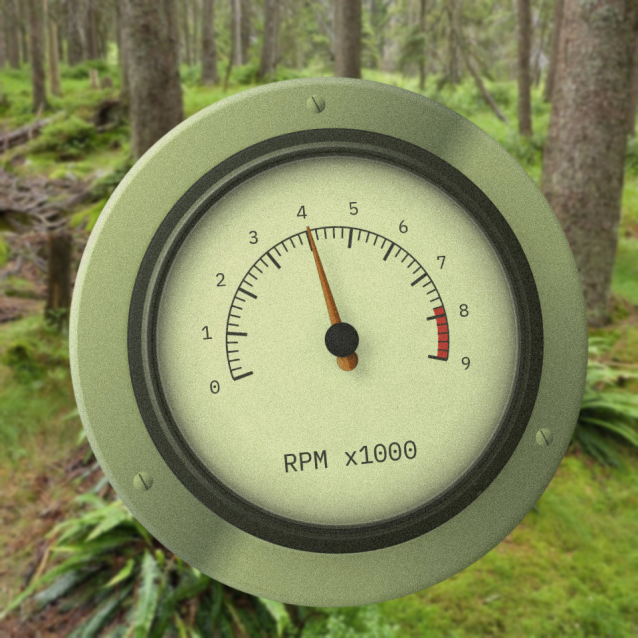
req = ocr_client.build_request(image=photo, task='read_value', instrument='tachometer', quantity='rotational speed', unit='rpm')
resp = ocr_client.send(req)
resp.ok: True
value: 4000 rpm
